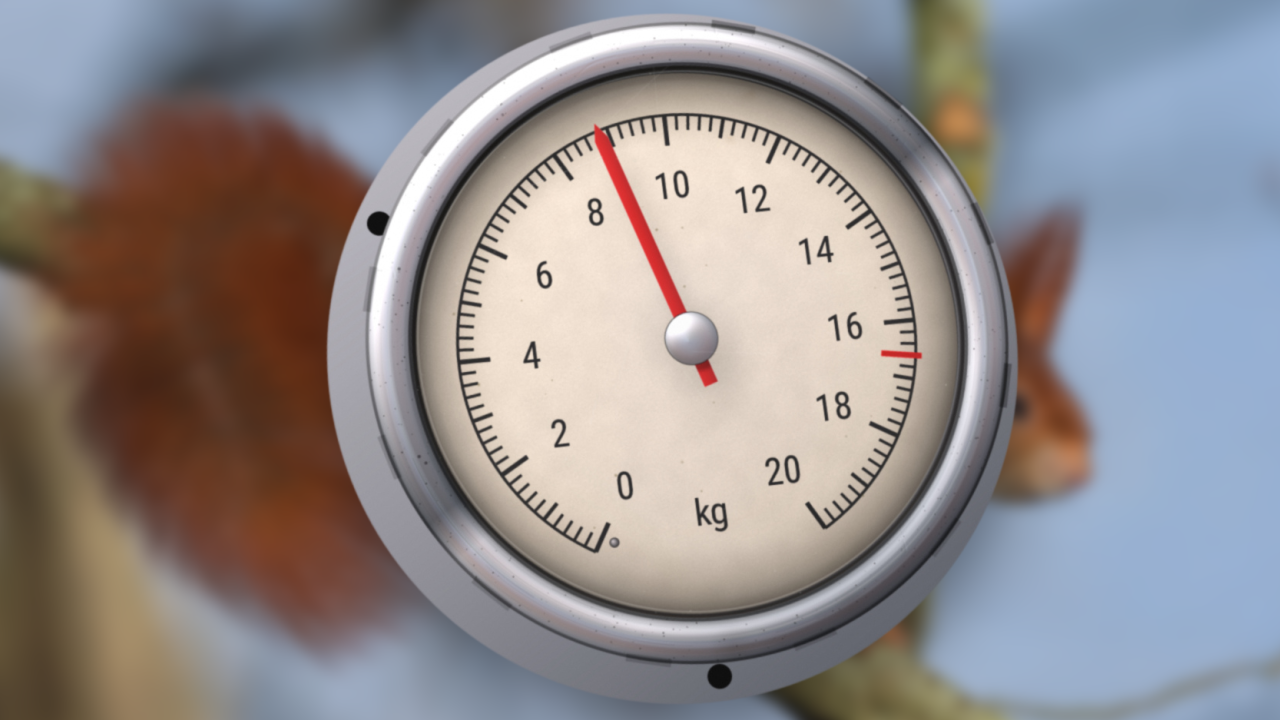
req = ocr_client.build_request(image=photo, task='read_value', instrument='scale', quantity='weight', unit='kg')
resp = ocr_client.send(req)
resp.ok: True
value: 8.8 kg
